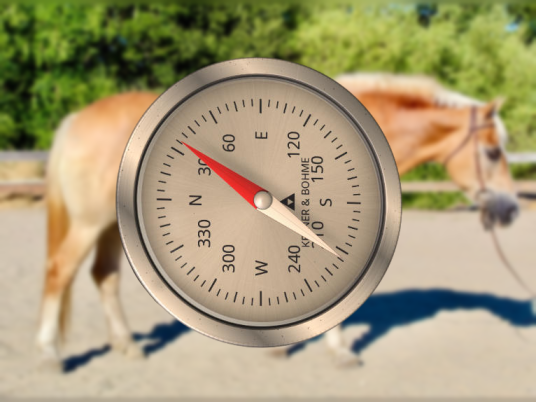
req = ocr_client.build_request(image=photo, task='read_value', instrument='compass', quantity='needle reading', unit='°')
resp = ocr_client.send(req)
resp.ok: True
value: 35 °
